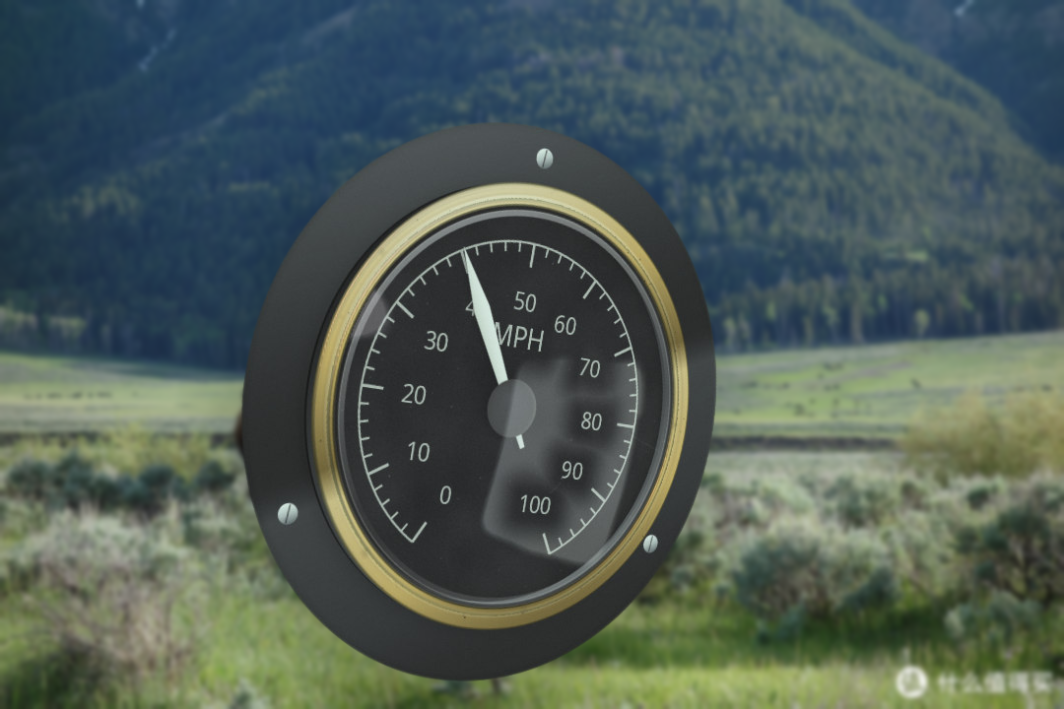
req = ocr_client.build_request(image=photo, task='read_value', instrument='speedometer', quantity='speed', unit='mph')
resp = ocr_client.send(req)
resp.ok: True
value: 40 mph
